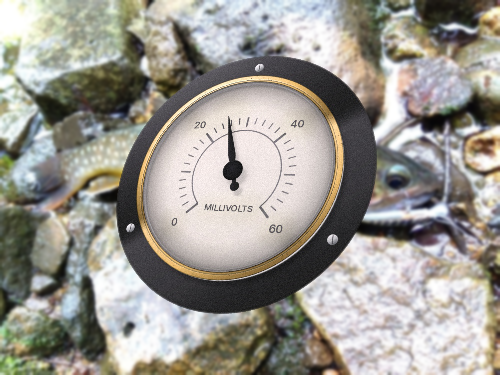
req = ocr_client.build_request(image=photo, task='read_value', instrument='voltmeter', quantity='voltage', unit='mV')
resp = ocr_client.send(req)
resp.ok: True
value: 26 mV
